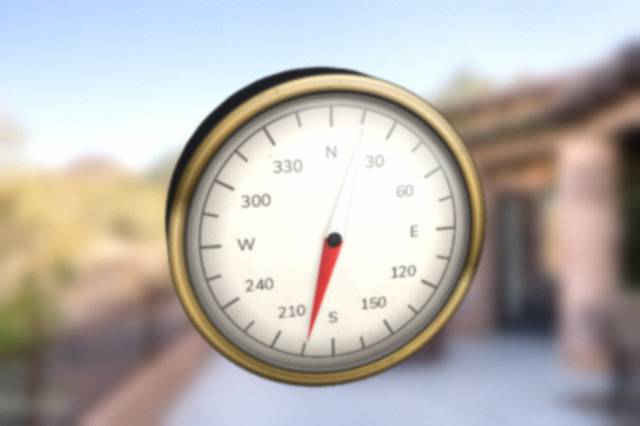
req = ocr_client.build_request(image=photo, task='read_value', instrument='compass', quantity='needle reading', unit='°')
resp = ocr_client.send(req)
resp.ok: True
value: 195 °
